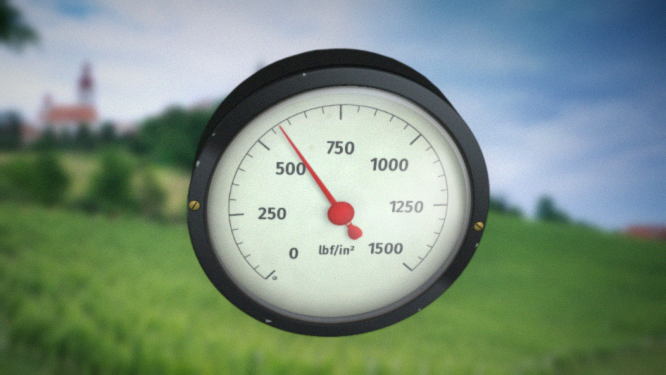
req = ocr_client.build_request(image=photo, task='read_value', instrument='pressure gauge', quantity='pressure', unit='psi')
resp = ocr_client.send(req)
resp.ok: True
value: 575 psi
